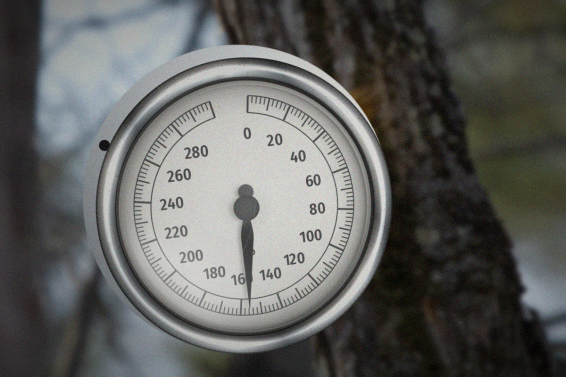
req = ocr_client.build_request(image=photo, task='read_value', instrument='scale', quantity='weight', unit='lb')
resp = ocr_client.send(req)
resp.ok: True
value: 156 lb
